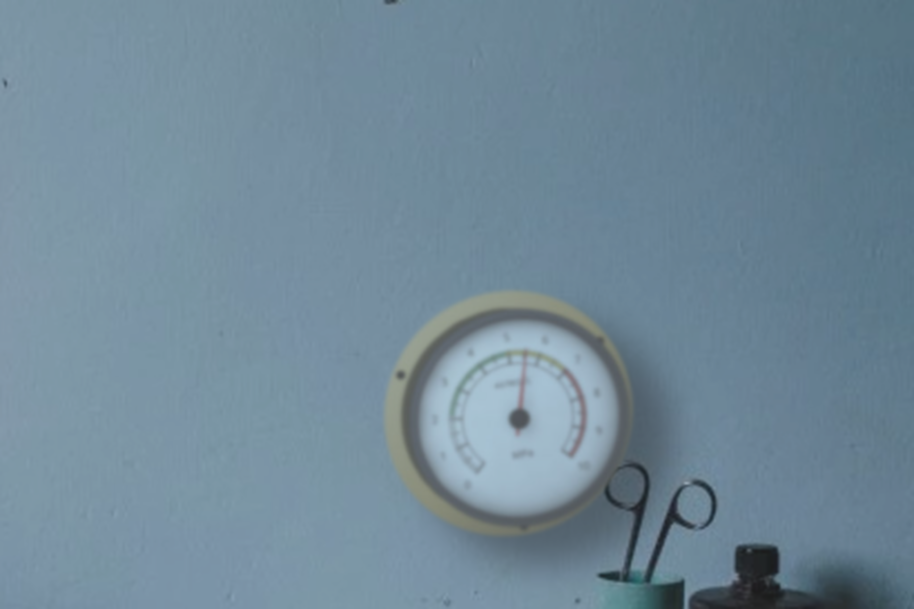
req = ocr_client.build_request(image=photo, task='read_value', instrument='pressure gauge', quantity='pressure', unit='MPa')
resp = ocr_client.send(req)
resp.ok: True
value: 5.5 MPa
